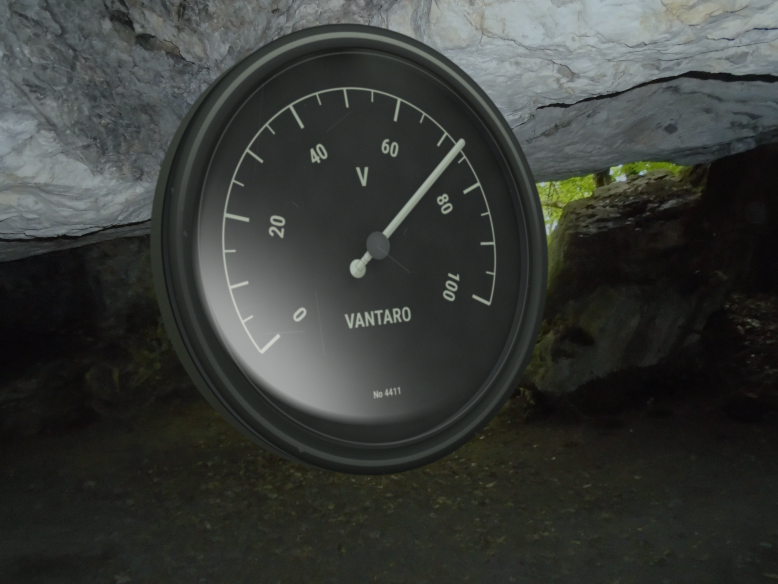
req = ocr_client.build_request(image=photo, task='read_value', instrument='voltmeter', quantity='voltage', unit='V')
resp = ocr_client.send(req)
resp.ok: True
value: 72.5 V
